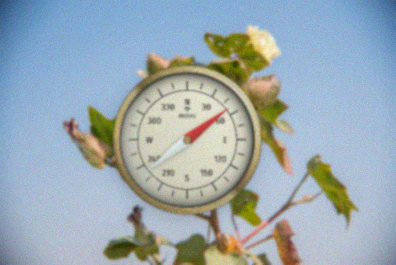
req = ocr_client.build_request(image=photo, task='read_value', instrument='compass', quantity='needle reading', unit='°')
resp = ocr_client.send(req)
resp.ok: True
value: 52.5 °
